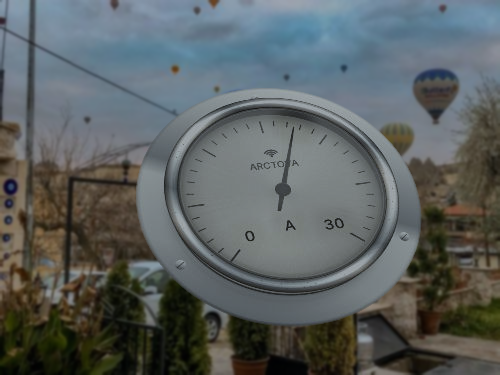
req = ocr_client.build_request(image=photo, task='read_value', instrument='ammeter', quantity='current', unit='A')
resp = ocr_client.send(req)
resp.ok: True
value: 17.5 A
